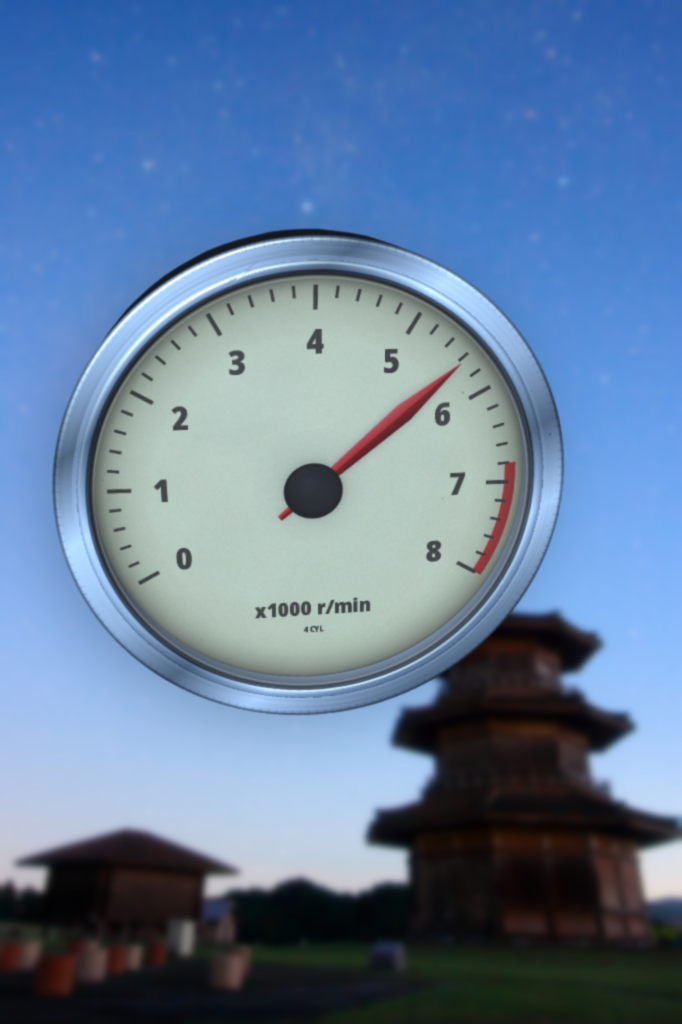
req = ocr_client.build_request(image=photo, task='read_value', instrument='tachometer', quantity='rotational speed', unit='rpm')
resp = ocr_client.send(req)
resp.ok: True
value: 5600 rpm
